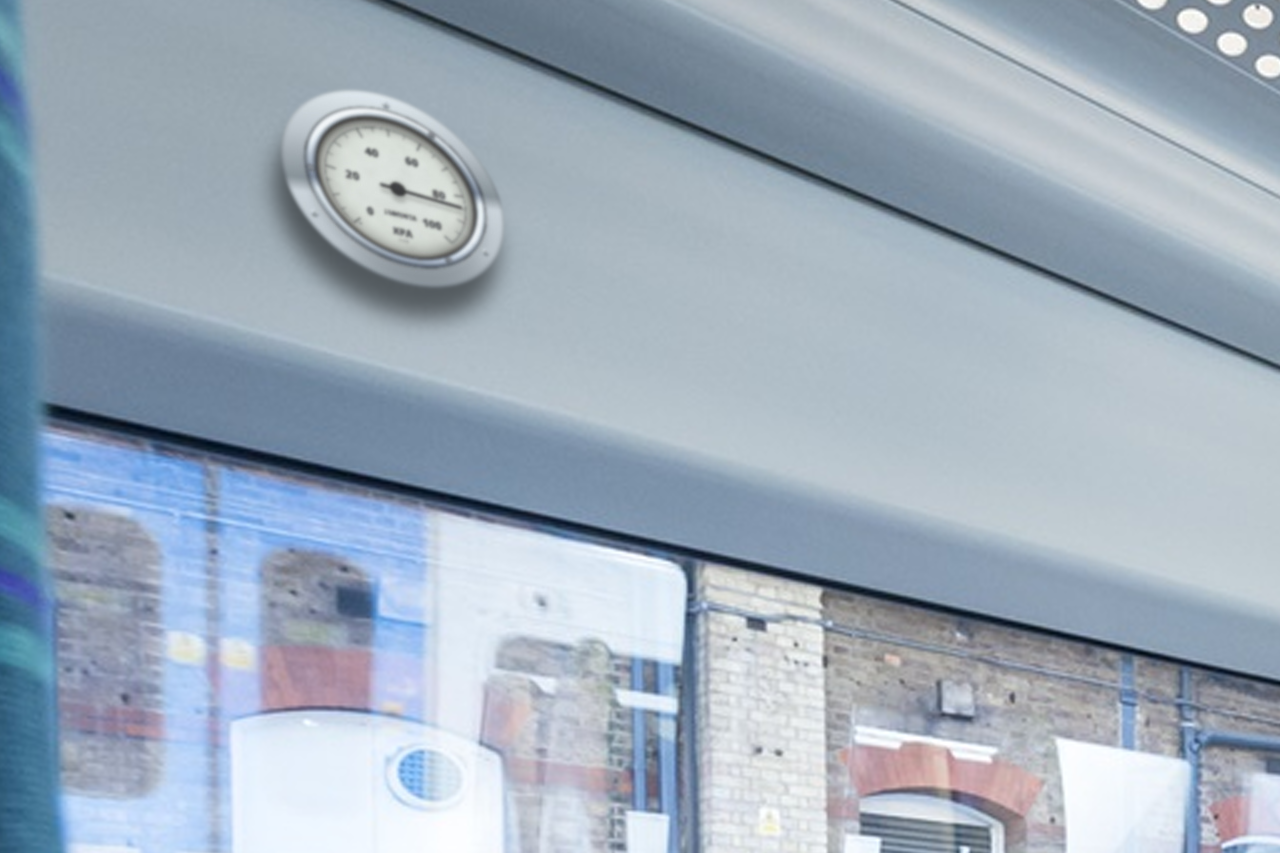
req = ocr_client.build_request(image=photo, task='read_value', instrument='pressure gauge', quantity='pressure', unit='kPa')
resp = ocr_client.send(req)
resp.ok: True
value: 85 kPa
